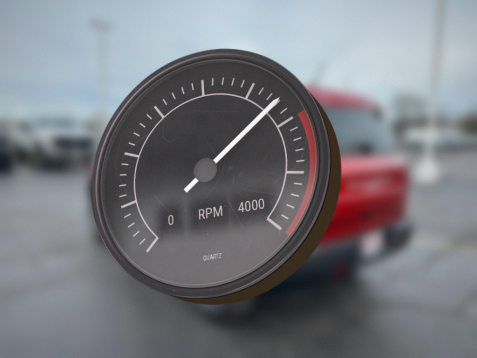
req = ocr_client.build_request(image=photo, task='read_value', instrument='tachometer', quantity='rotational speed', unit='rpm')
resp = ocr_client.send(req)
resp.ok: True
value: 2800 rpm
